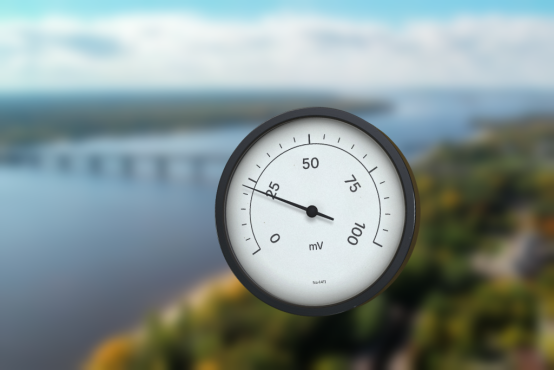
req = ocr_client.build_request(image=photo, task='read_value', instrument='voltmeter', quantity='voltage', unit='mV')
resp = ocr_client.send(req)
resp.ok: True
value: 22.5 mV
